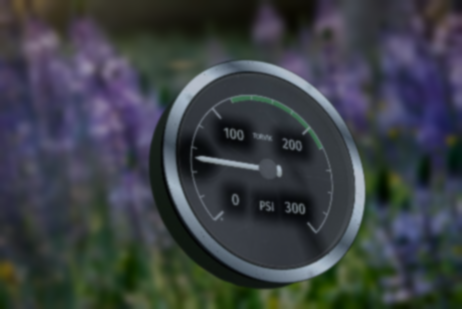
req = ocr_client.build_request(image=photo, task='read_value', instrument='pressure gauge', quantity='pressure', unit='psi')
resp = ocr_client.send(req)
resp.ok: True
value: 50 psi
